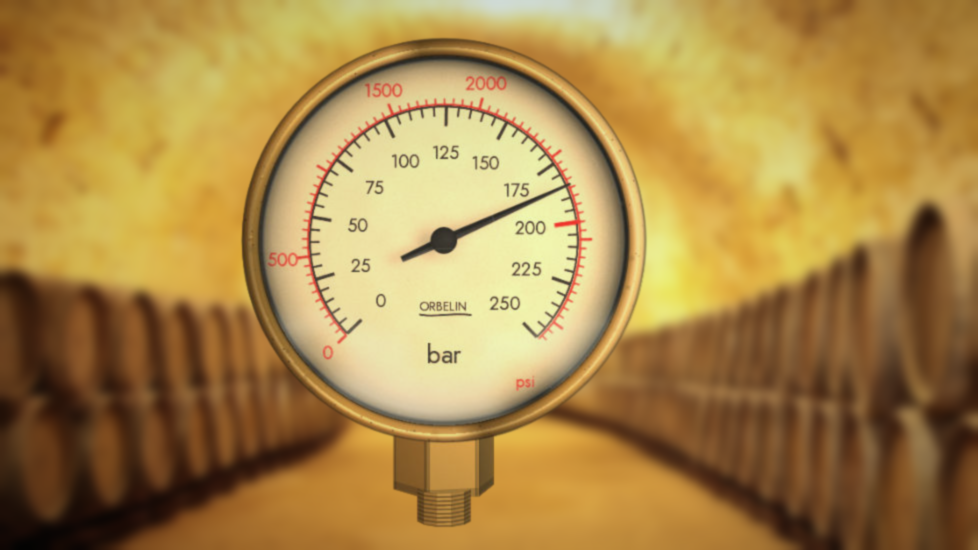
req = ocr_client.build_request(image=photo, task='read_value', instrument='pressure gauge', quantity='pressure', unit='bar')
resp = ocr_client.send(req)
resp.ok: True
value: 185 bar
